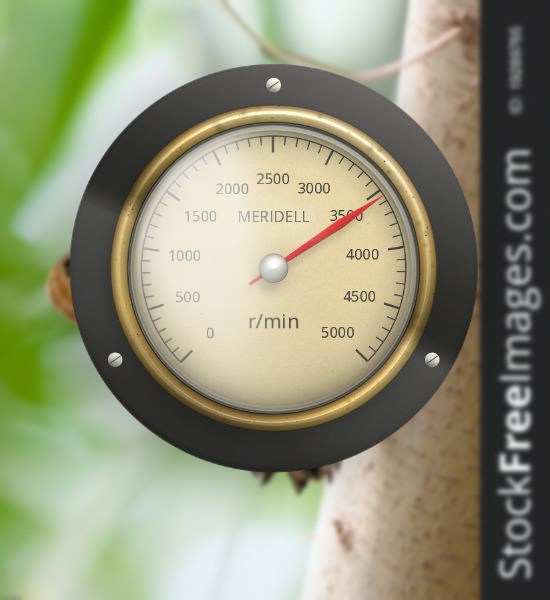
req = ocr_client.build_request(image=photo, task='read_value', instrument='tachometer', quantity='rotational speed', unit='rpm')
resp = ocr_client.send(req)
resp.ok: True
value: 3550 rpm
